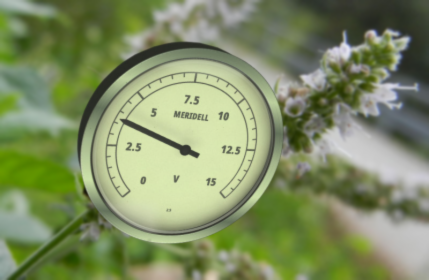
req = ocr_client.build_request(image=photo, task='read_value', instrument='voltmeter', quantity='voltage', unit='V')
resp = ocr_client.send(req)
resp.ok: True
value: 3.75 V
